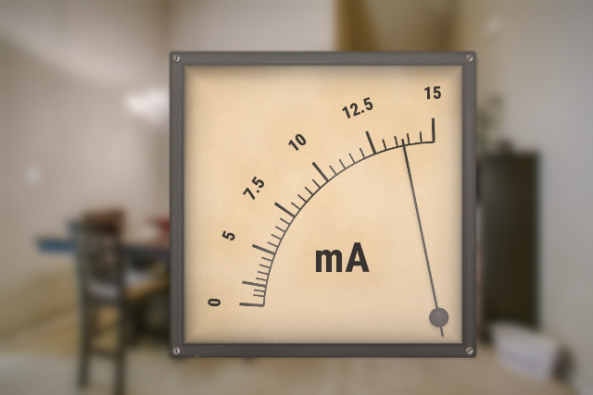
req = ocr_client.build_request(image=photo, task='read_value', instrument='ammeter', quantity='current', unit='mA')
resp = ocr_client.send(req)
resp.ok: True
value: 13.75 mA
